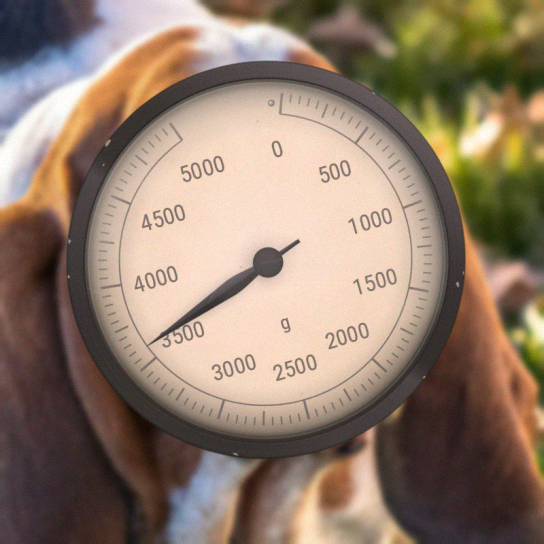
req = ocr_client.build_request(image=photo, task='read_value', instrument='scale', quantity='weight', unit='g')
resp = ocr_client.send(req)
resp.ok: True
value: 3600 g
